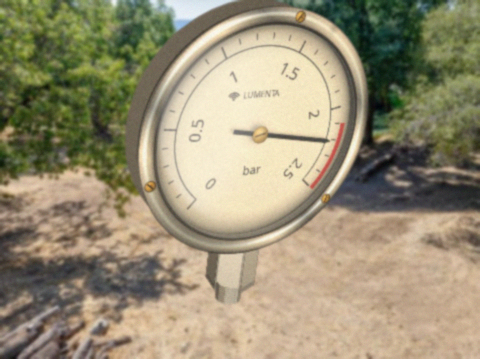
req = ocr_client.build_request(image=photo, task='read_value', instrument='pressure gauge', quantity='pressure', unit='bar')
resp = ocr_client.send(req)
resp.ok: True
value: 2.2 bar
